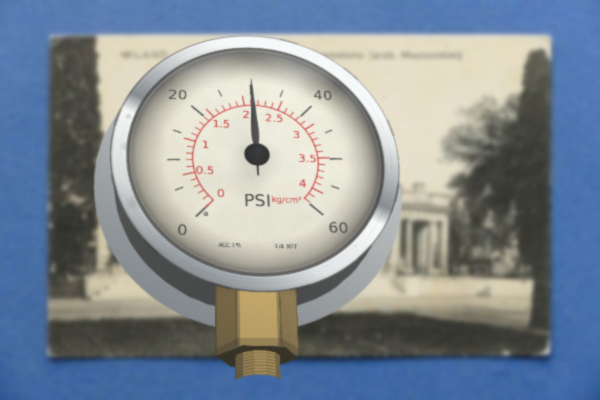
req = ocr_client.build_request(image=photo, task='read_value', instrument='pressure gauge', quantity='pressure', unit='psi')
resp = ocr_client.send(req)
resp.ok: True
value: 30 psi
